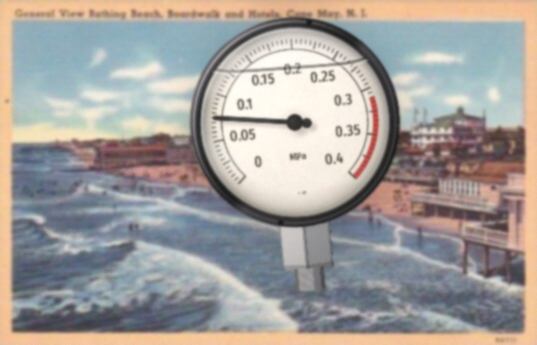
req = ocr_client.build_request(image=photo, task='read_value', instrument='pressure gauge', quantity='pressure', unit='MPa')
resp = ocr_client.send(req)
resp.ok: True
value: 0.075 MPa
